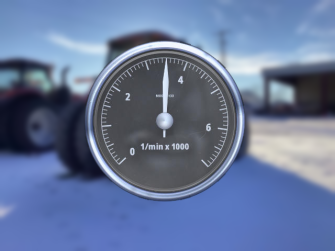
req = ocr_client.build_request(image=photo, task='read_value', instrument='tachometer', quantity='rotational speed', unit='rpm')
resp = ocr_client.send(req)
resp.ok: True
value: 3500 rpm
